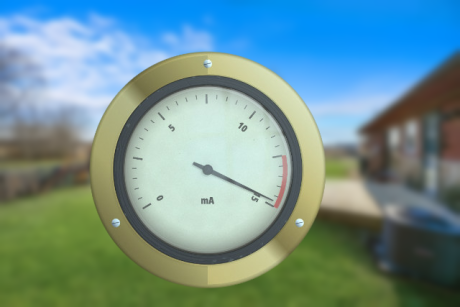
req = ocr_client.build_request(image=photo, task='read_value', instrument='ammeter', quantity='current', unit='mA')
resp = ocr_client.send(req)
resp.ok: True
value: 14.75 mA
